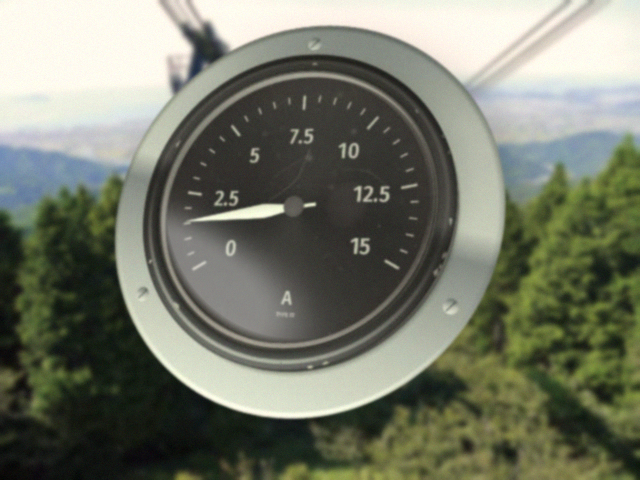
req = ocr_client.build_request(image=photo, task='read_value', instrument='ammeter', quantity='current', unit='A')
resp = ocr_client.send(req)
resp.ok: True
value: 1.5 A
